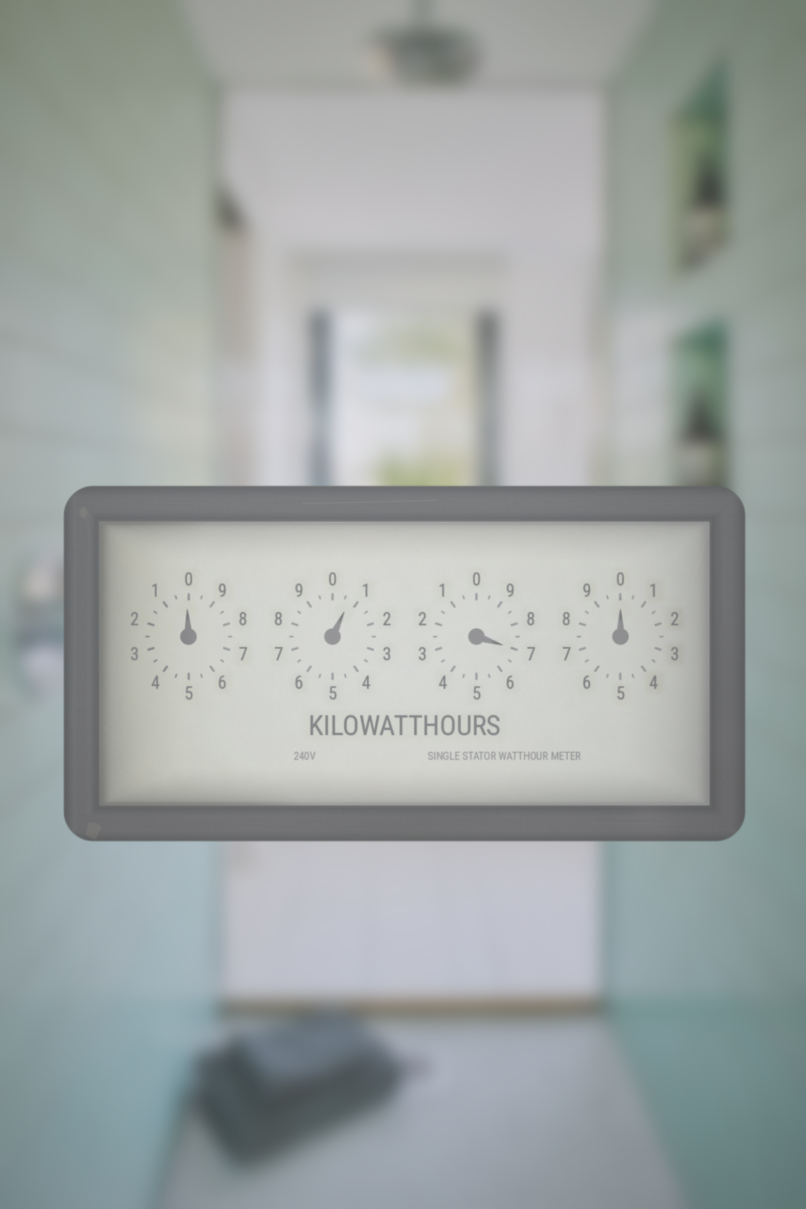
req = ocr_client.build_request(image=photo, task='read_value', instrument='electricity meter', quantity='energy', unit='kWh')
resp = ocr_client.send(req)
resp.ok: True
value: 70 kWh
